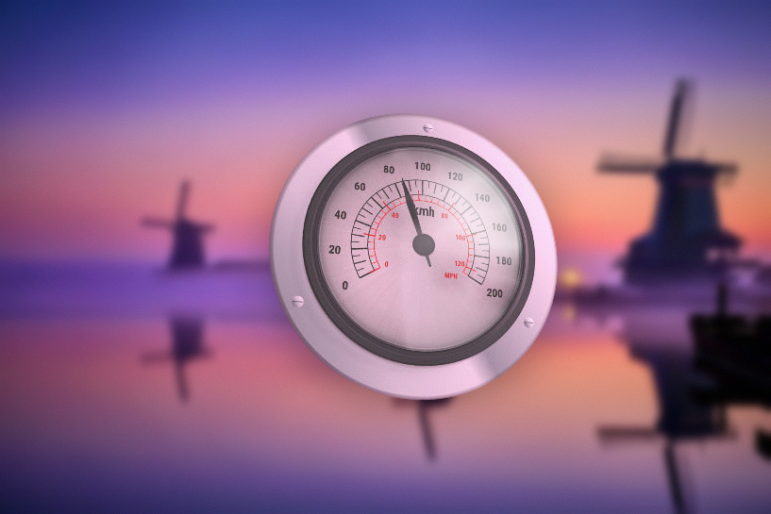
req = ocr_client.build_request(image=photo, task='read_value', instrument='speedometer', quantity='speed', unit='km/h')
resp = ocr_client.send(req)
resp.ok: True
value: 85 km/h
